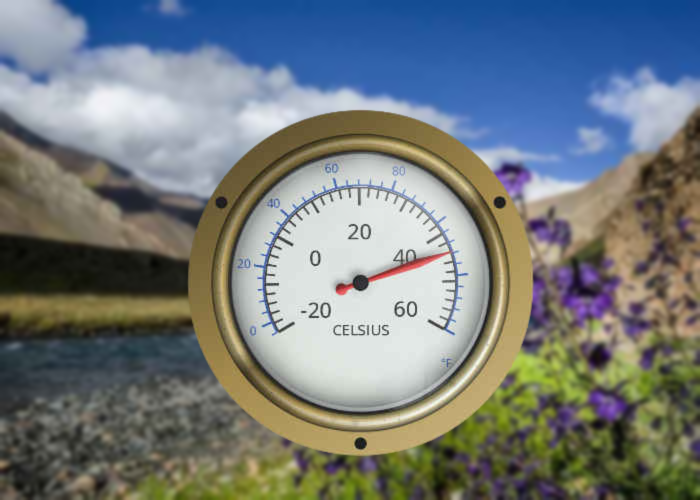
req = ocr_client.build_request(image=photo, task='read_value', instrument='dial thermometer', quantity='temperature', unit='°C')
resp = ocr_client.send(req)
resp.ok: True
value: 44 °C
